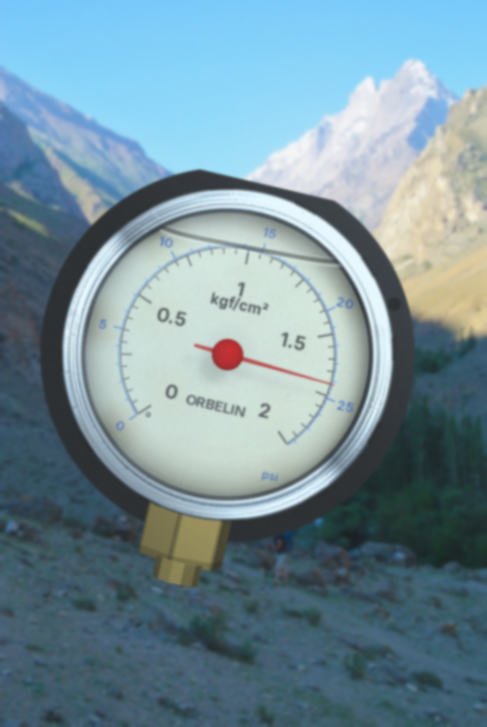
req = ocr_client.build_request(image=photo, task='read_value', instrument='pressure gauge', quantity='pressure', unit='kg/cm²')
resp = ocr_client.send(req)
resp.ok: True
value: 1.7 kg/cm²
